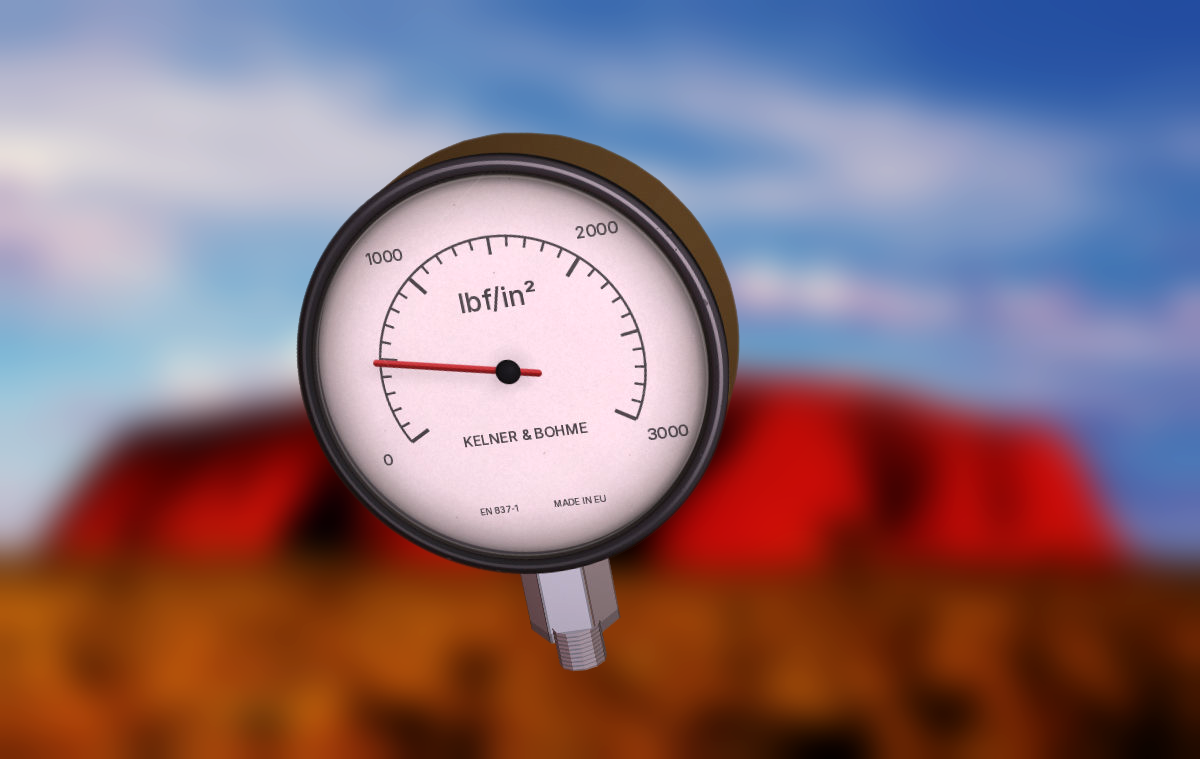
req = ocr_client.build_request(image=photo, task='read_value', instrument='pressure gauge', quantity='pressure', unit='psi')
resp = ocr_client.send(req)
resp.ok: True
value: 500 psi
